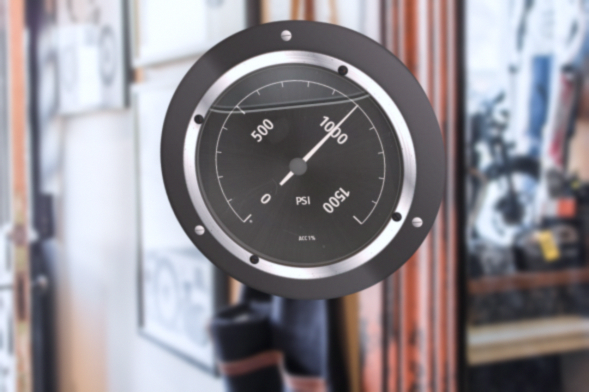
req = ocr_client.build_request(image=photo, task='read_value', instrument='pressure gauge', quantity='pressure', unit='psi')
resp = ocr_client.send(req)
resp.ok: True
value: 1000 psi
